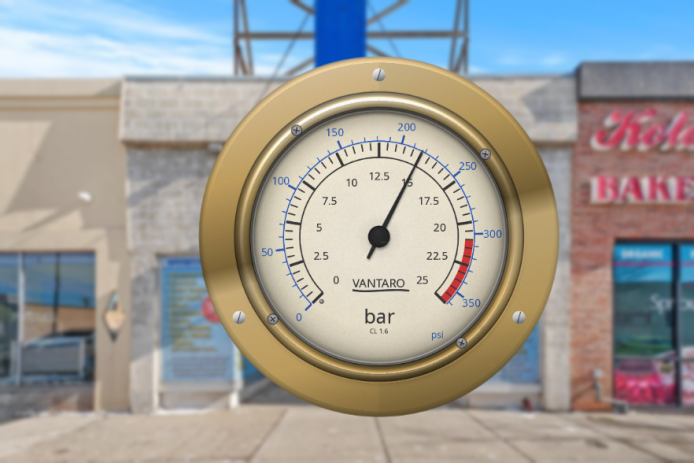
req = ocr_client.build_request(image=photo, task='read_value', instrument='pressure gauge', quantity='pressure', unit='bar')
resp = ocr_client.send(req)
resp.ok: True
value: 15 bar
